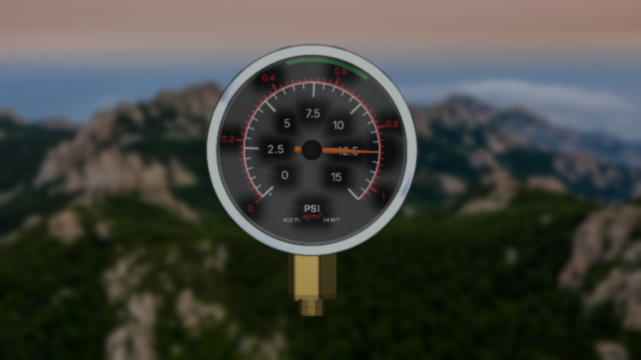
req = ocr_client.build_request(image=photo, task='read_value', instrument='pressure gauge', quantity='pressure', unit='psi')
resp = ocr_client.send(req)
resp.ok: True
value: 12.5 psi
